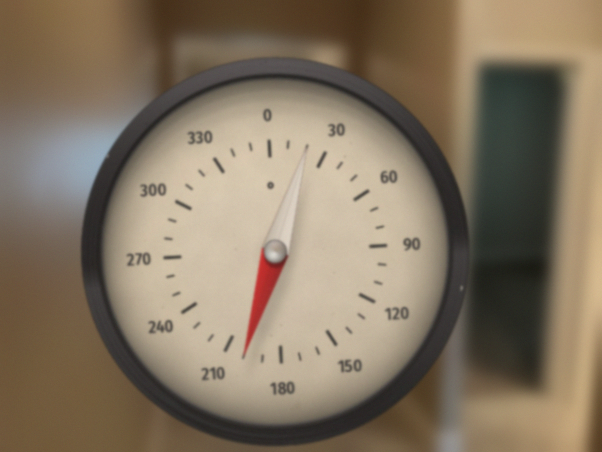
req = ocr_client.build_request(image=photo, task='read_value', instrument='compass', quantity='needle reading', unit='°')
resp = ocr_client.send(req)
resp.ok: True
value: 200 °
